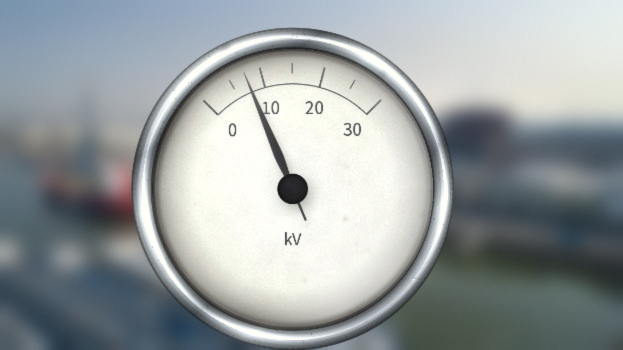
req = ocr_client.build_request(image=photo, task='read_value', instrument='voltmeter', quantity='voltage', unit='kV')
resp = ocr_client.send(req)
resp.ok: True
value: 7.5 kV
